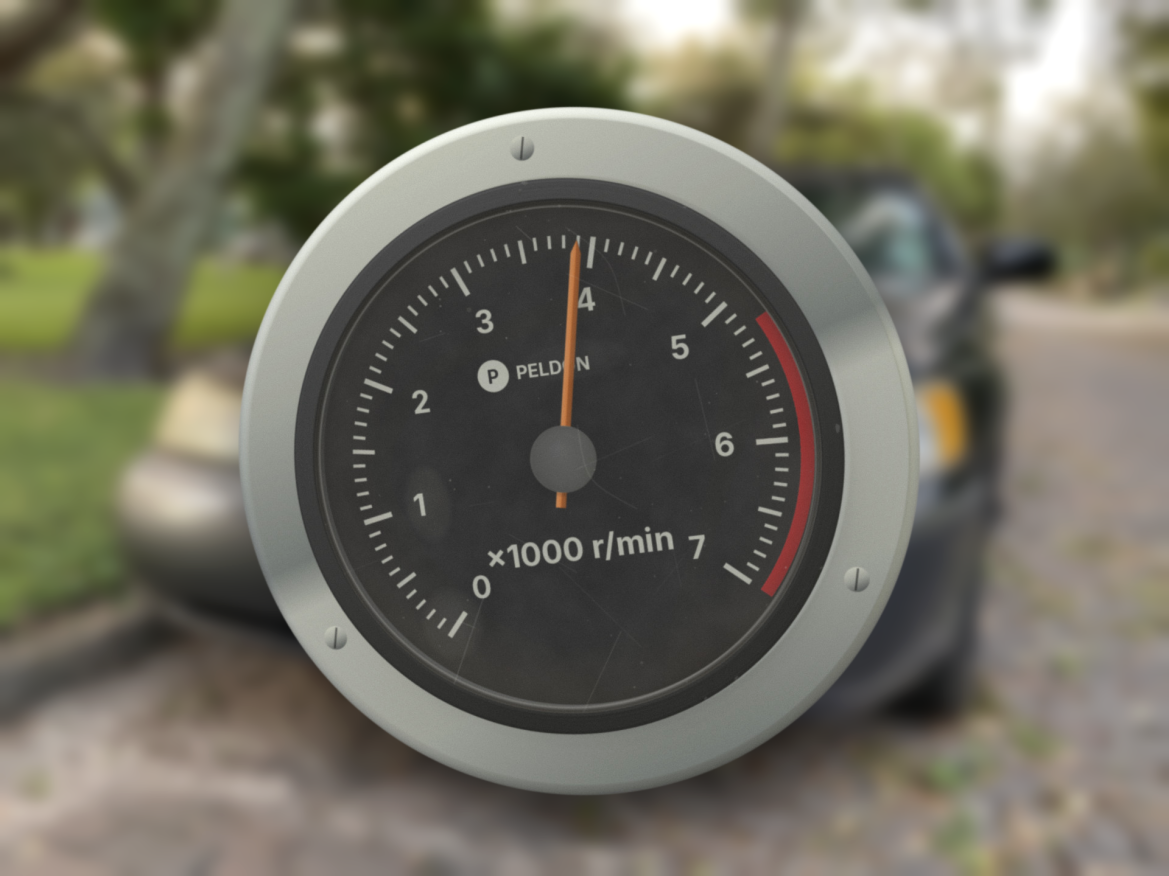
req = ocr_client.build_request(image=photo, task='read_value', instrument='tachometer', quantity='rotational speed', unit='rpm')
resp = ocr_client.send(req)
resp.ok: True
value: 3900 rpm
